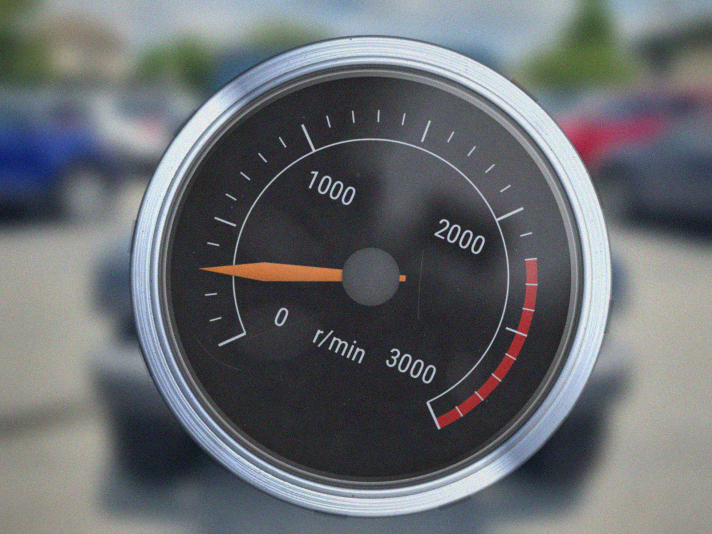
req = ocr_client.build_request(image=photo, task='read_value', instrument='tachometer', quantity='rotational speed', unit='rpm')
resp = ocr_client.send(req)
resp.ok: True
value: 300 rpm
